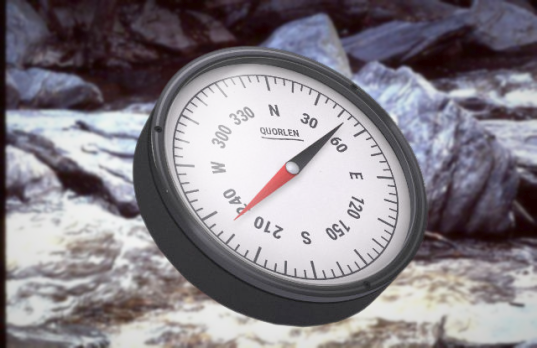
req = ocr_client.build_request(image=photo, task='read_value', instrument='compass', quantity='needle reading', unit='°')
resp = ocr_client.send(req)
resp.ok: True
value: 230 °
